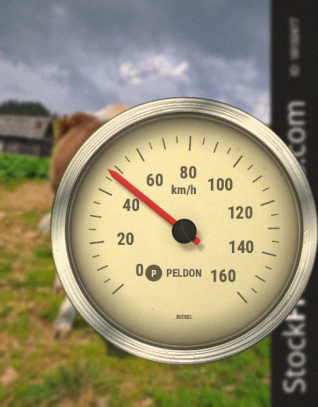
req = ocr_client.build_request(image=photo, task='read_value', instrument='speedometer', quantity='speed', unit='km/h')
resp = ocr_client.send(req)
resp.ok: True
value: 47.5 km/h
